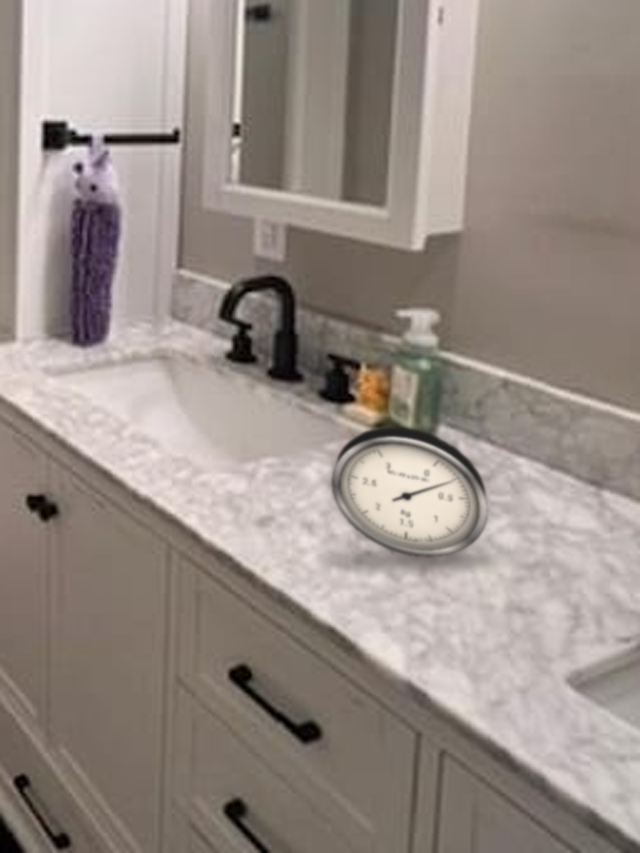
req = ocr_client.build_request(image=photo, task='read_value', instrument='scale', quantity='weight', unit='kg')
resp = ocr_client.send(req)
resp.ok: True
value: 0.25 kg
